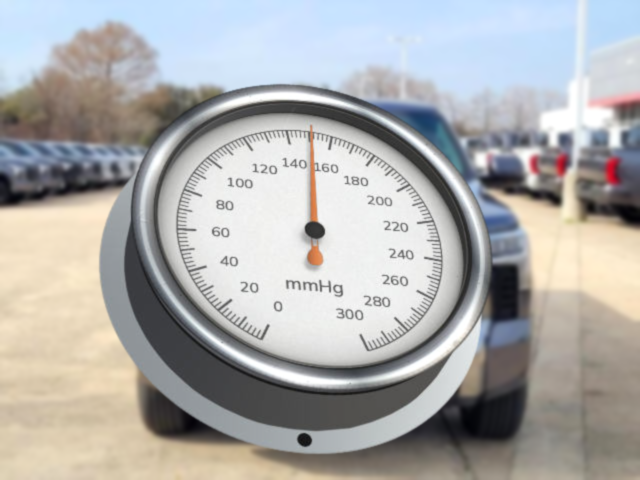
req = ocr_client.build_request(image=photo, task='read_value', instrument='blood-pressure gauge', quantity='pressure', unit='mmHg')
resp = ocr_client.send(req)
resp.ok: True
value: 150 mmHg
